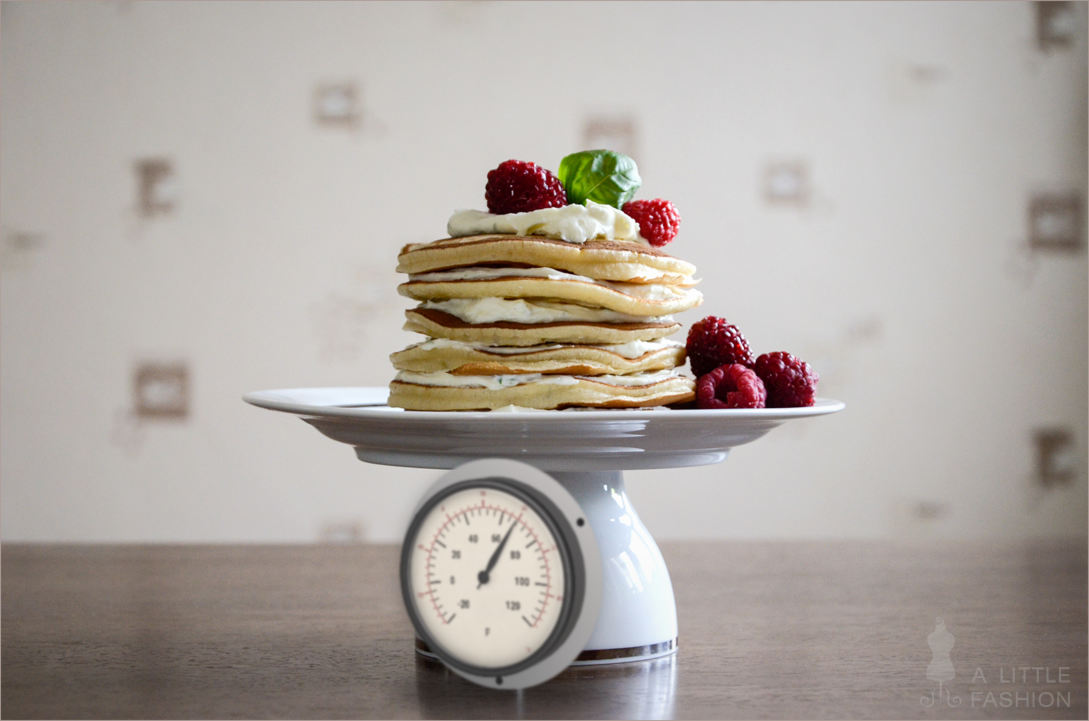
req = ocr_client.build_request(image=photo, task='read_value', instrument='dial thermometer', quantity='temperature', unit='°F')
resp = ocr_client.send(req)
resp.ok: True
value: 68 °F
